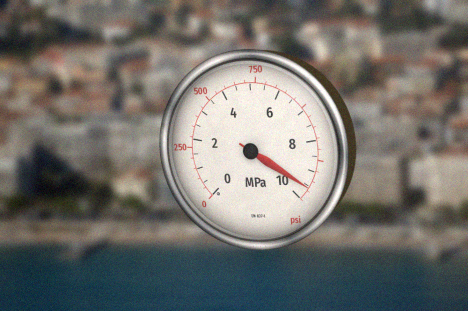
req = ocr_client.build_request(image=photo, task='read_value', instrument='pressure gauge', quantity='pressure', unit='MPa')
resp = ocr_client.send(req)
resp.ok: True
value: 9.5 MPa
